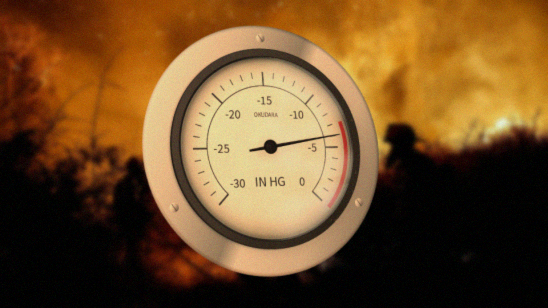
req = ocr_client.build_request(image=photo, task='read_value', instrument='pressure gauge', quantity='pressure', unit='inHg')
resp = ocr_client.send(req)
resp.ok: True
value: -6 inHg
